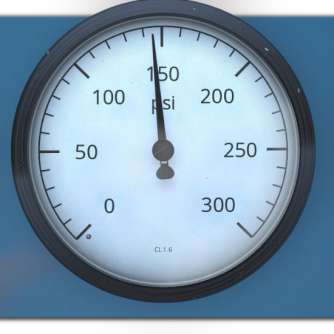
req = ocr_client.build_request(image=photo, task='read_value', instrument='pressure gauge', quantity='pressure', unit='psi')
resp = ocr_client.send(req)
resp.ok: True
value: 145 psi
